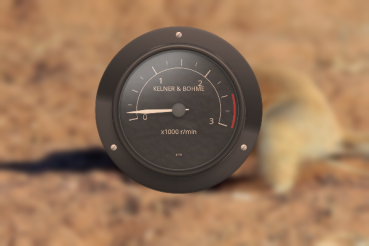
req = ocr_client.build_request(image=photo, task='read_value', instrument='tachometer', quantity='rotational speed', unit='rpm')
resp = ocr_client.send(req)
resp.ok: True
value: 125 rpm
